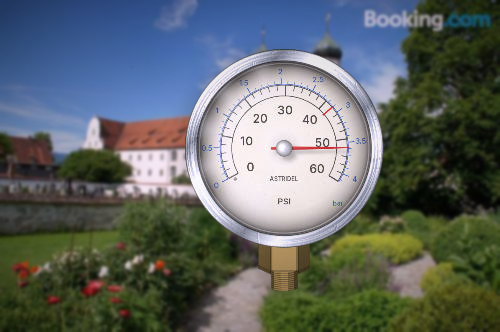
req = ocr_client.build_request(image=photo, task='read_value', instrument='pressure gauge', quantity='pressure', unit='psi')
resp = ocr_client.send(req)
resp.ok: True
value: 52 psi
